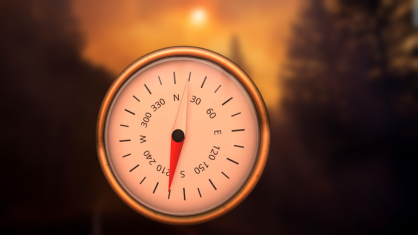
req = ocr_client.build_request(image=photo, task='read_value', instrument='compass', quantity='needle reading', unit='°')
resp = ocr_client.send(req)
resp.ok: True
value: 195 °
